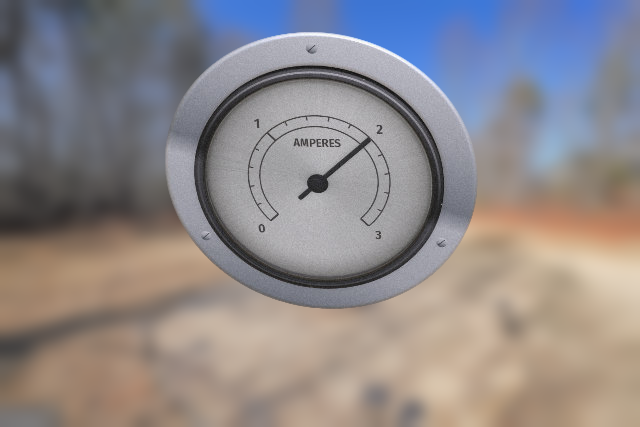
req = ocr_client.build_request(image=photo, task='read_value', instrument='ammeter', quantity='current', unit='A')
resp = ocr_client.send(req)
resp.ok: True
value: 2 A
